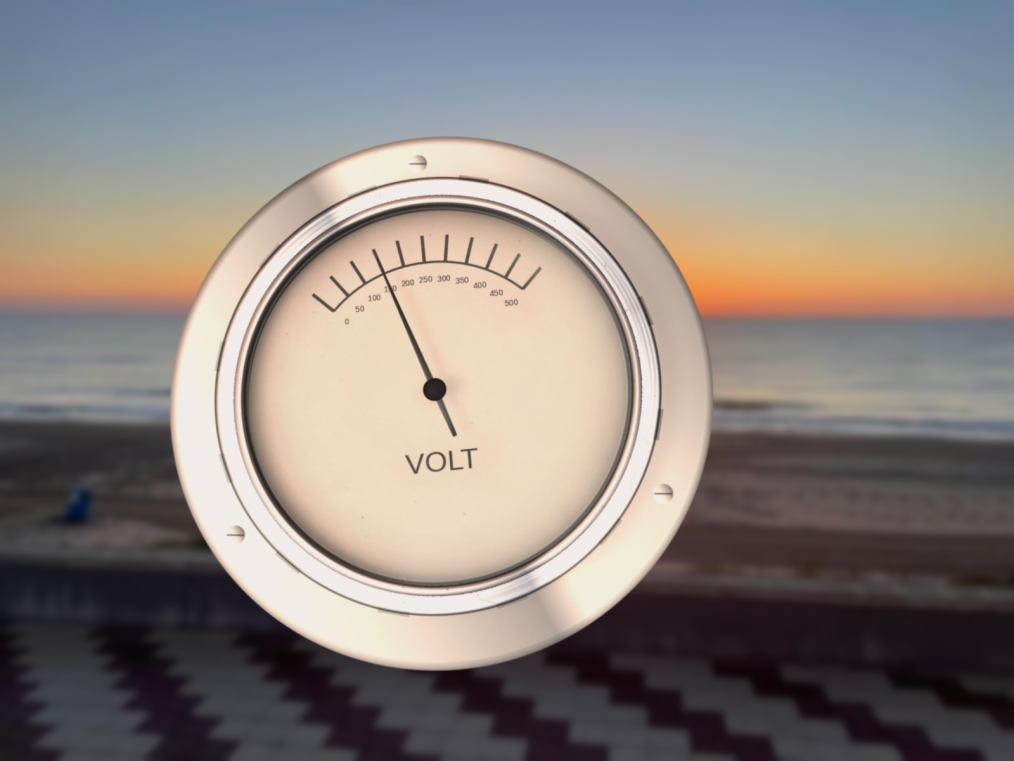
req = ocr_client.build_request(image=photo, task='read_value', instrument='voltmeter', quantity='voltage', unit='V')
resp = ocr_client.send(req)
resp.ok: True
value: 150 V
